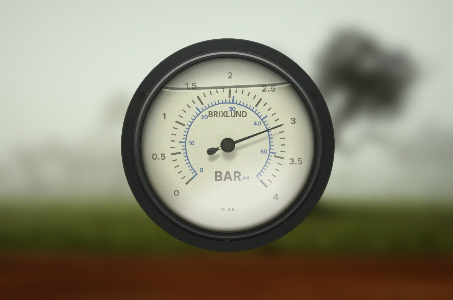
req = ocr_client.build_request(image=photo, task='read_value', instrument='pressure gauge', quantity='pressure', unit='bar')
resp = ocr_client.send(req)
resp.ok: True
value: 3 bar
